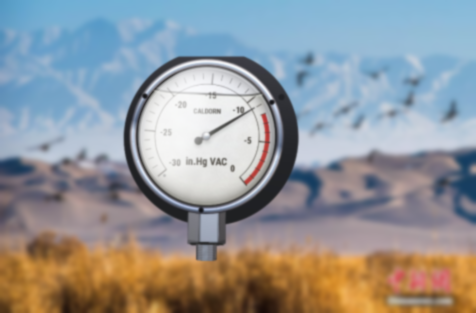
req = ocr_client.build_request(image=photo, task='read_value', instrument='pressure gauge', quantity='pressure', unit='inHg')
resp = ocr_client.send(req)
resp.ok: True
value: -9 inHg
